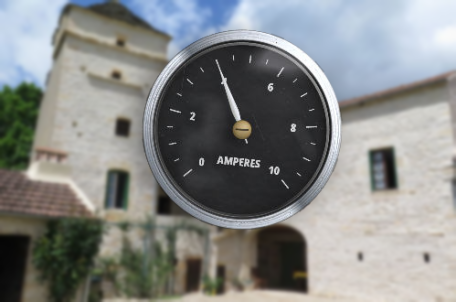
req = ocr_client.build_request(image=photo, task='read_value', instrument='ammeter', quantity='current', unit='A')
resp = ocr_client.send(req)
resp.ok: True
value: 4 A
